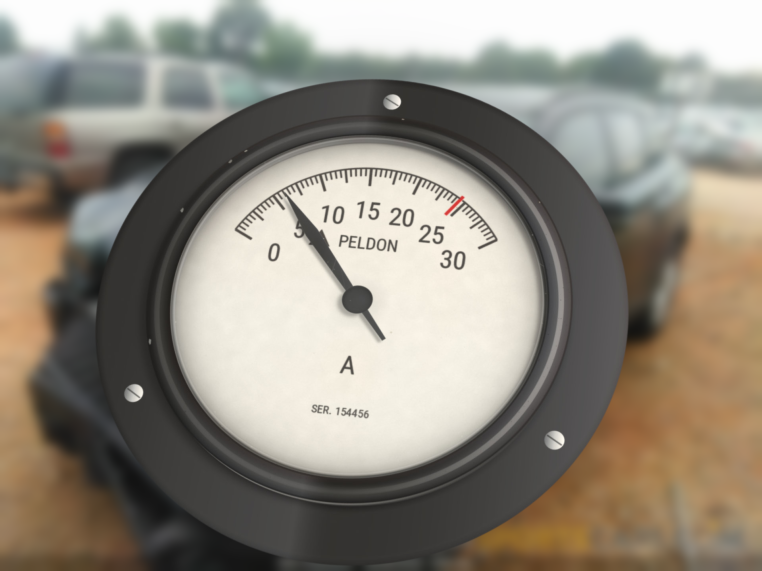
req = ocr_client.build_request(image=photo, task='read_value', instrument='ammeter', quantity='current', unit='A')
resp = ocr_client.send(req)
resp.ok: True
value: 6 A
